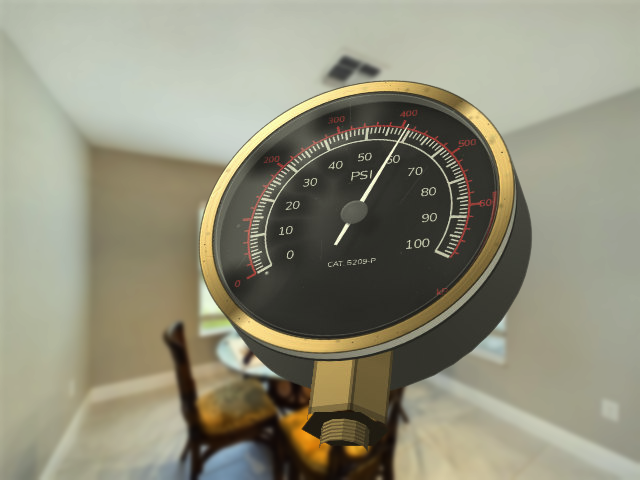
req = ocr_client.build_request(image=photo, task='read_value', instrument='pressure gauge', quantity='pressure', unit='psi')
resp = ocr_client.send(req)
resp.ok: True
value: 60 psi
